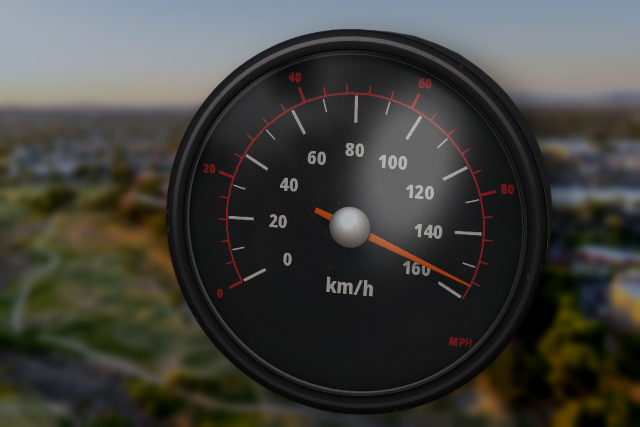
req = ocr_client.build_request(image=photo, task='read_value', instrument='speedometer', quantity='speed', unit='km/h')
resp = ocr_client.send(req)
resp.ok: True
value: 155 km/h
